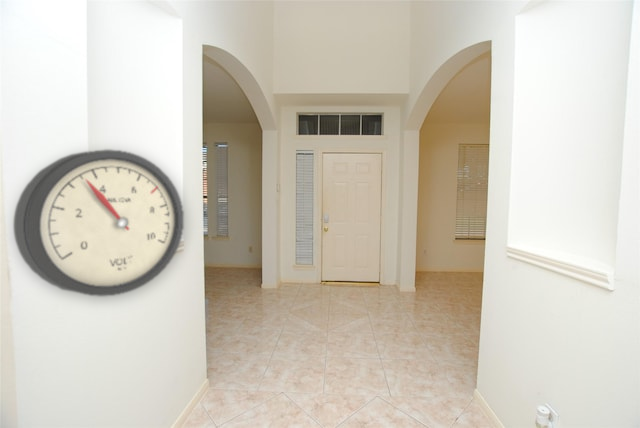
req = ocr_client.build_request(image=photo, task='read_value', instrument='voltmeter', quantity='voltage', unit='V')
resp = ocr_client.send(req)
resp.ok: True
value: 3.5 V
